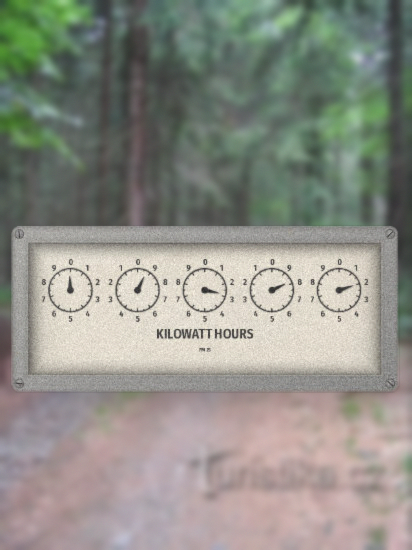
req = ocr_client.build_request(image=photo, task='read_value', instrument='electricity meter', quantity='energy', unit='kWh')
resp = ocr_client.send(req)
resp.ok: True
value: 99282 kWh
